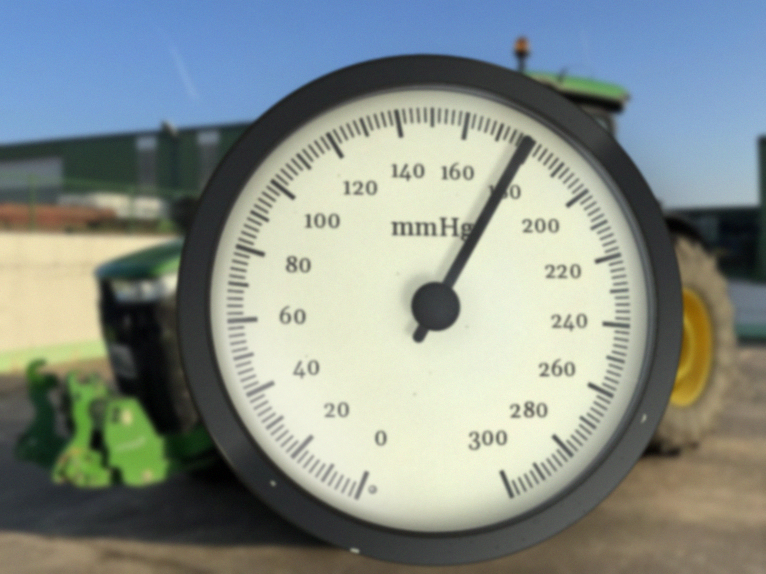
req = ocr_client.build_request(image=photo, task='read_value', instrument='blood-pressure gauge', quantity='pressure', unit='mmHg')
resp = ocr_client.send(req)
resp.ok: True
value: 178 mmHg
